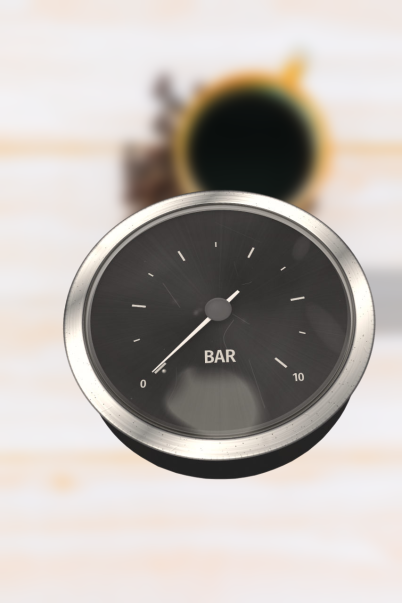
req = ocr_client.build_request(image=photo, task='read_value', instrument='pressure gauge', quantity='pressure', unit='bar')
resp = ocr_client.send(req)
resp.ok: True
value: 0 bar
